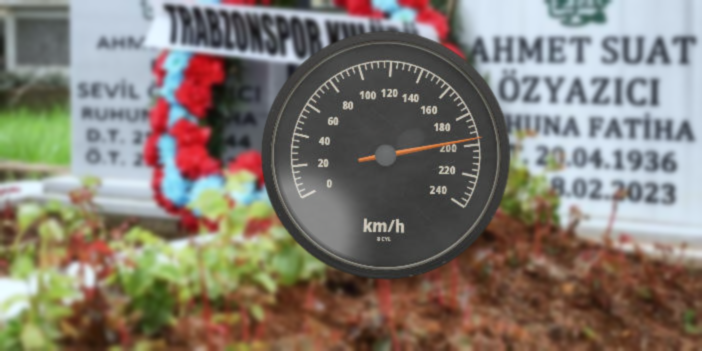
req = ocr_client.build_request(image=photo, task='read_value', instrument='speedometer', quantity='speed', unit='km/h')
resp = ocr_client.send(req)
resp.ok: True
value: 196 km/h
